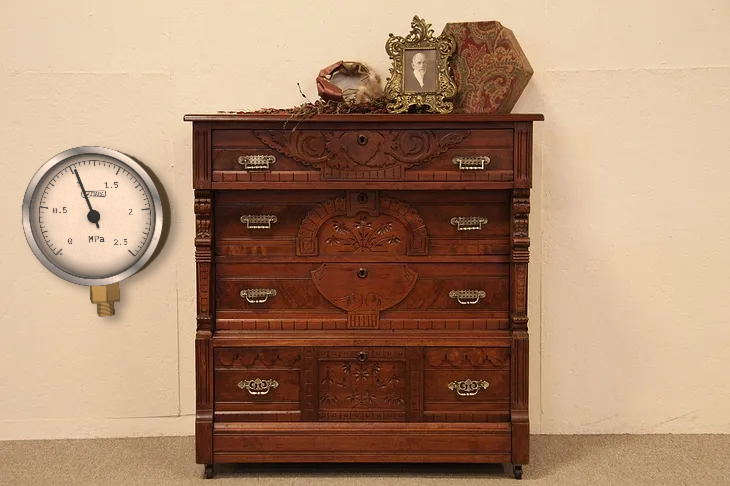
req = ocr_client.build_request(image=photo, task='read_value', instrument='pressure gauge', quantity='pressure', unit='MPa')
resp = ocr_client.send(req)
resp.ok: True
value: 1.05 MPa
